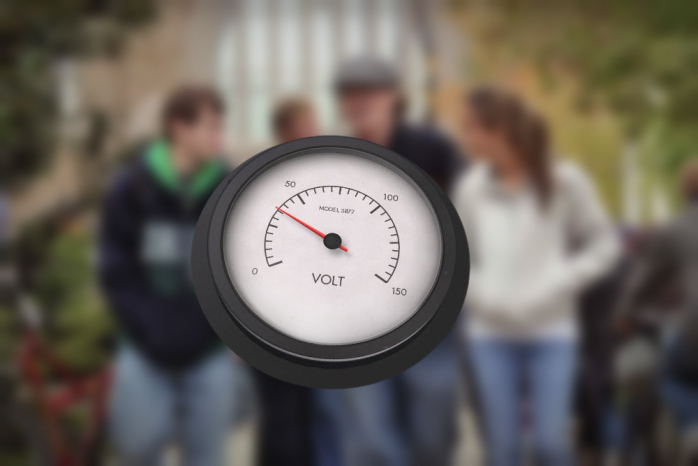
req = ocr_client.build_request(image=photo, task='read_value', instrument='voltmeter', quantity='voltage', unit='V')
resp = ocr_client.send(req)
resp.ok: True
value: 35 V
